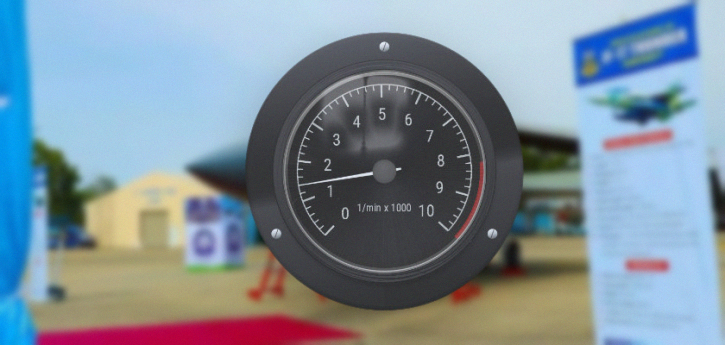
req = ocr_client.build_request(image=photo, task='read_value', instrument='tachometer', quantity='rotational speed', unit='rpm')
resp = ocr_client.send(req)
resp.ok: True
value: 1400 rpm
